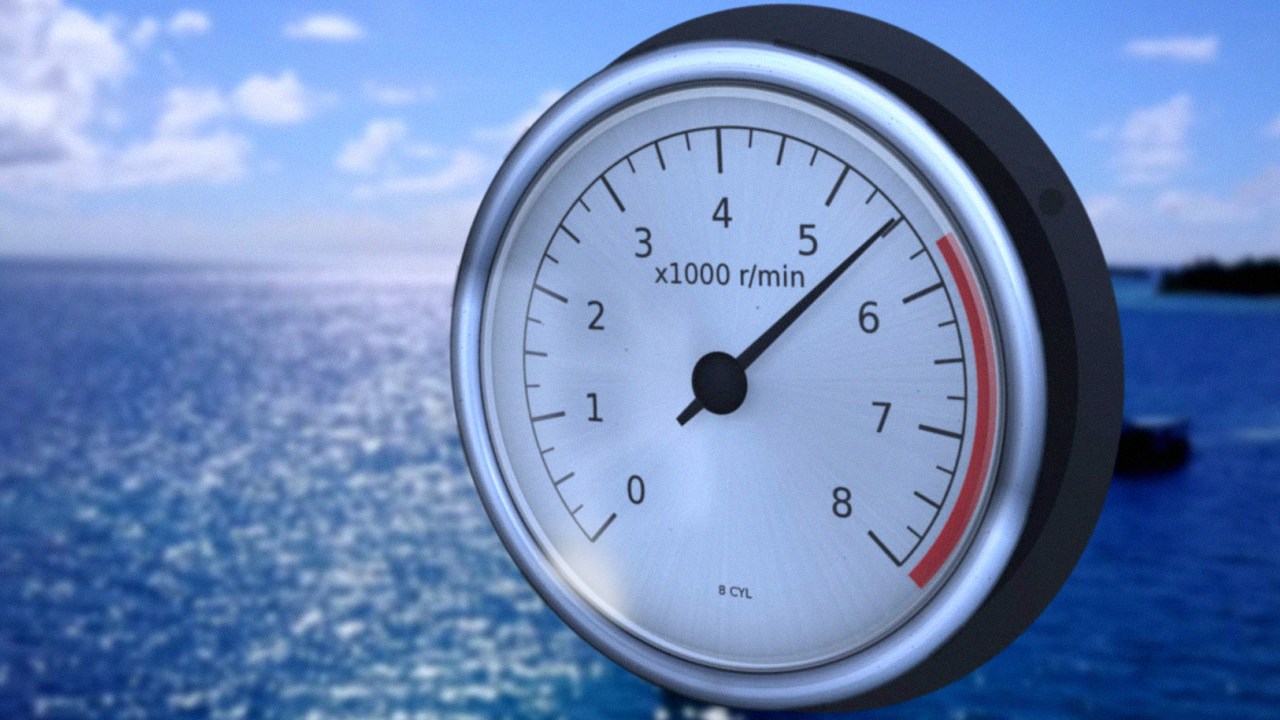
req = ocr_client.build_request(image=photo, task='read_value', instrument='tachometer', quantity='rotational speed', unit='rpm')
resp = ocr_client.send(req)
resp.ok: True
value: 5500 rpm
